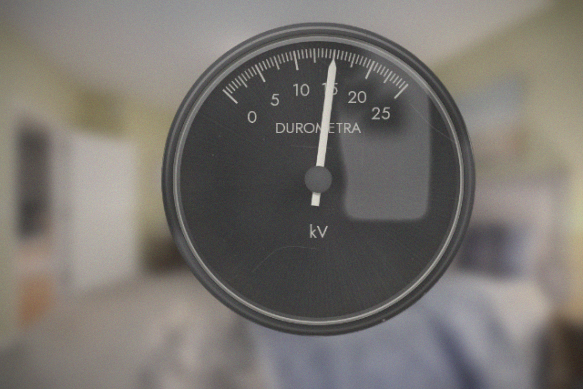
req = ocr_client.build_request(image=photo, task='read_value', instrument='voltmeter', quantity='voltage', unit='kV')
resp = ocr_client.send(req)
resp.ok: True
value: 15 kV
